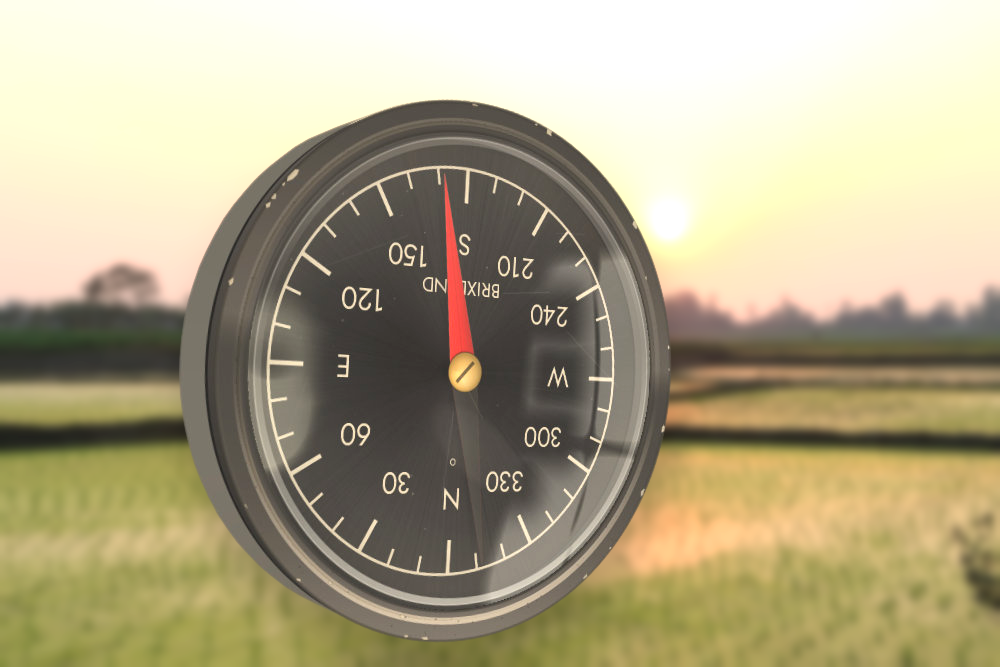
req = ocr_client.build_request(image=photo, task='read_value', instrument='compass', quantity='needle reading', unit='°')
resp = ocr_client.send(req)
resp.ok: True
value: 170 °
